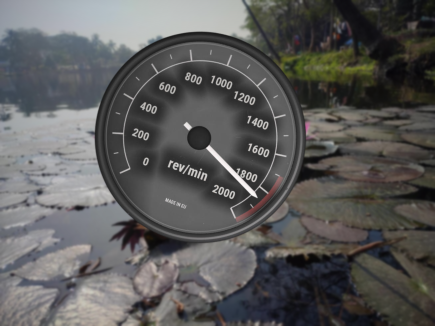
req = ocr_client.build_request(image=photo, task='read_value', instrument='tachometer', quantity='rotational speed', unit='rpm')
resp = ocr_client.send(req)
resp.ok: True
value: 1850 rpm
